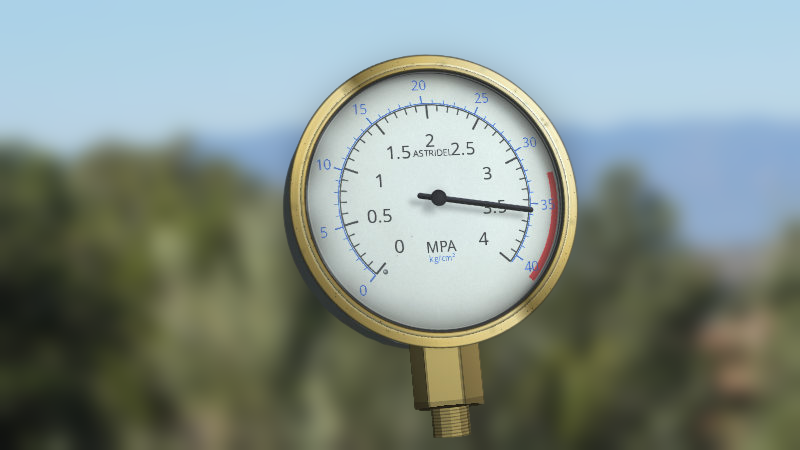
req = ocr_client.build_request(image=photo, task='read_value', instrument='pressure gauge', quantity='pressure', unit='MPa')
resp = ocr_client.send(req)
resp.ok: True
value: 3.5 MPa
